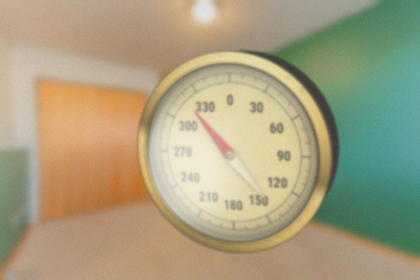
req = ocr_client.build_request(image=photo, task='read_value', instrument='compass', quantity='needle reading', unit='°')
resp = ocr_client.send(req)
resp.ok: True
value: 320 °
